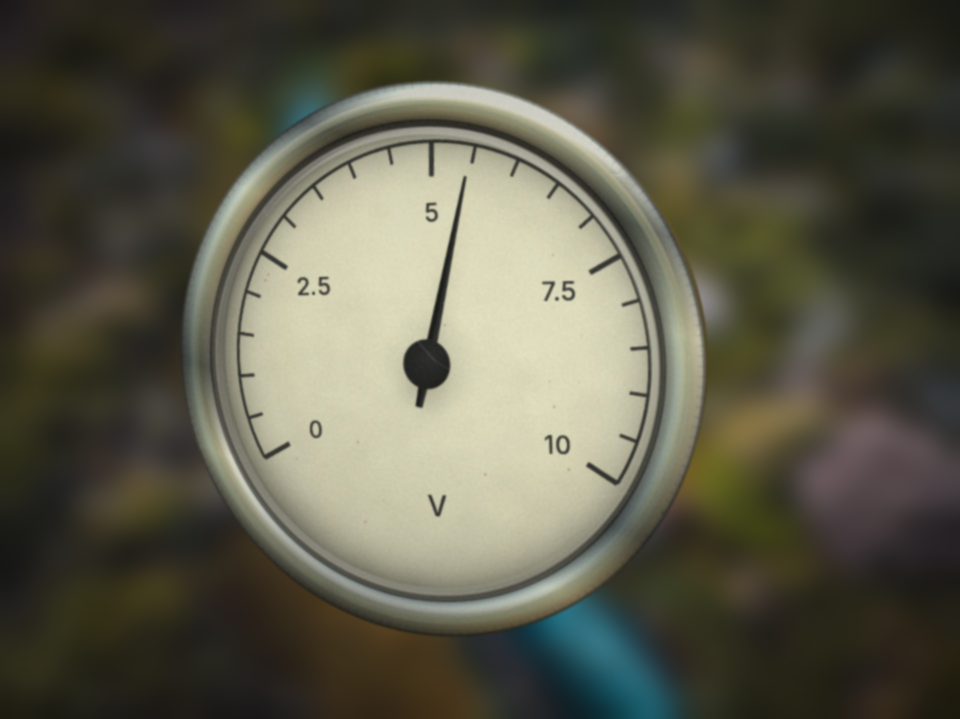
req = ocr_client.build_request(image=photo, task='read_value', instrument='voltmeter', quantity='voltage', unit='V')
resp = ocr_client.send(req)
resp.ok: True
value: 5.5 V
